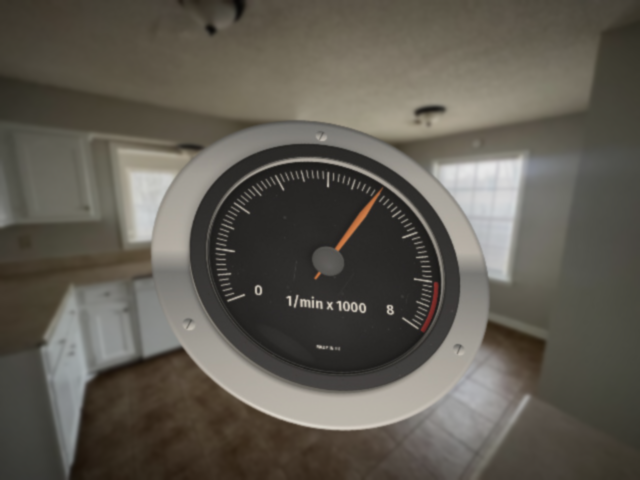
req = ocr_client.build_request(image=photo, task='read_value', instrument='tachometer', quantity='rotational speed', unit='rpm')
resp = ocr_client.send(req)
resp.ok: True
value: 5000 rpm
